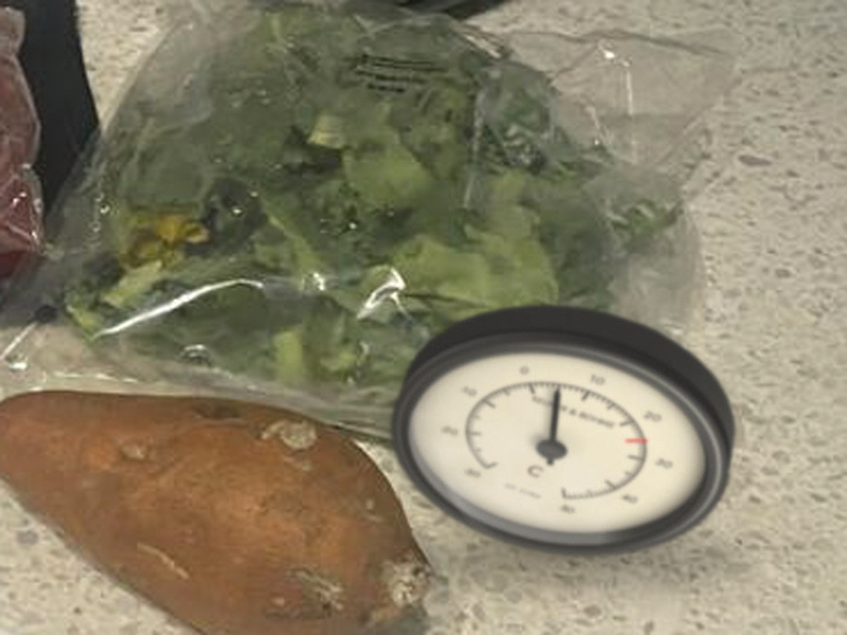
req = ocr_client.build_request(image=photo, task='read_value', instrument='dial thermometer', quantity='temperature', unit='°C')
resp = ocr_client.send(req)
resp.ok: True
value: 5 °C
